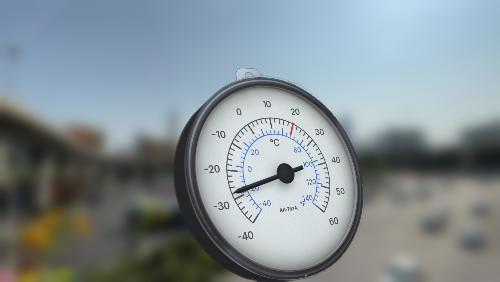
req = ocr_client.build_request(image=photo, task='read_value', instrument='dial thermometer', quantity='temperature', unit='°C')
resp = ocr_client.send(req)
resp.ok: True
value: -28 °C
